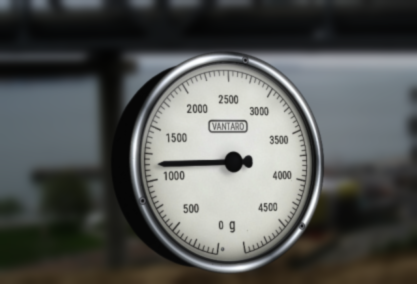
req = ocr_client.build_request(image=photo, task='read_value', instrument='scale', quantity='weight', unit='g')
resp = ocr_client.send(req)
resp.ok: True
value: 1150 g
